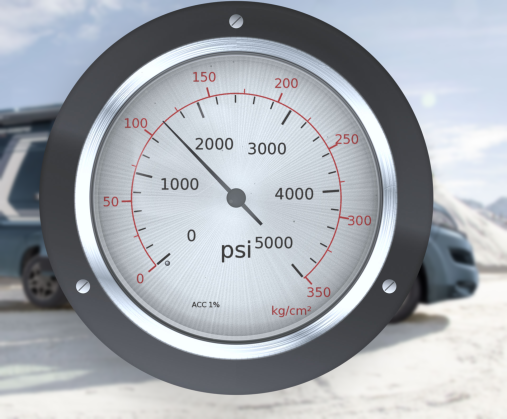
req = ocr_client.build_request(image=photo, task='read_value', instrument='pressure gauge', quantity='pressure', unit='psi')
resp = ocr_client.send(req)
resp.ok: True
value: 1600 psi
